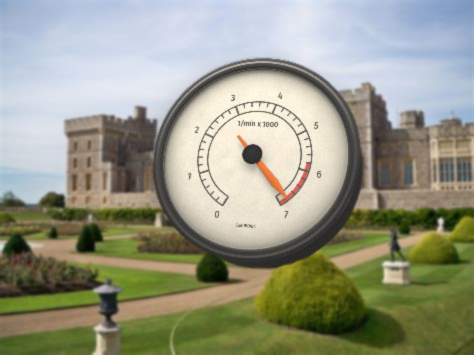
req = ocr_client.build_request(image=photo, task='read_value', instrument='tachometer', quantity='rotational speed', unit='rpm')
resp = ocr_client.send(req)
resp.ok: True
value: 6800 rpm
